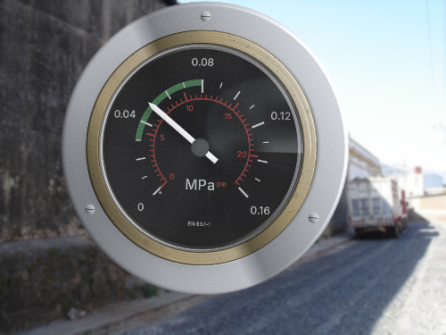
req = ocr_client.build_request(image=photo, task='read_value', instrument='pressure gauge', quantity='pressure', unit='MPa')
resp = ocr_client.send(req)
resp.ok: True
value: 0.05 MPa
